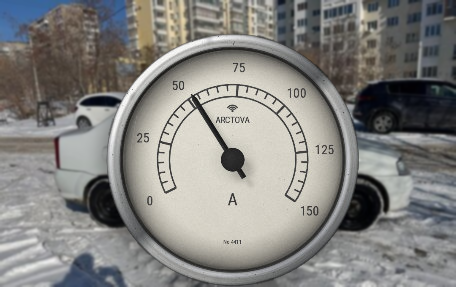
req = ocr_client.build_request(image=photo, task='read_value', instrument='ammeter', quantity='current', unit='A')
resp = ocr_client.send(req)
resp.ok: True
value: 52.5 A
